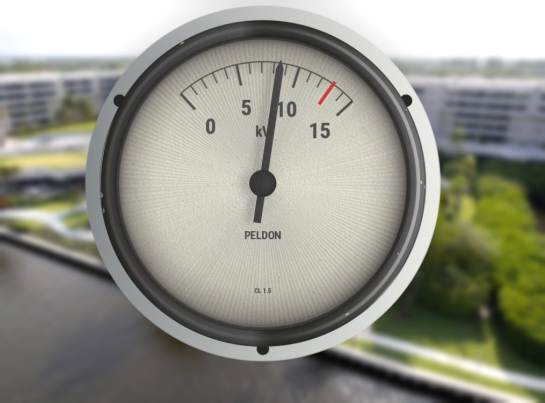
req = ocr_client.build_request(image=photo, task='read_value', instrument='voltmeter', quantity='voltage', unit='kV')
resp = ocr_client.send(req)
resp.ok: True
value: 8.5 kV
